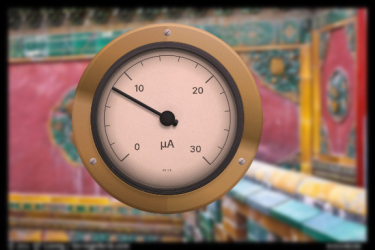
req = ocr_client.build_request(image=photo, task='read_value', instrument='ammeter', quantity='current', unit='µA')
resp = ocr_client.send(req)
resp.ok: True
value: 8 µA
